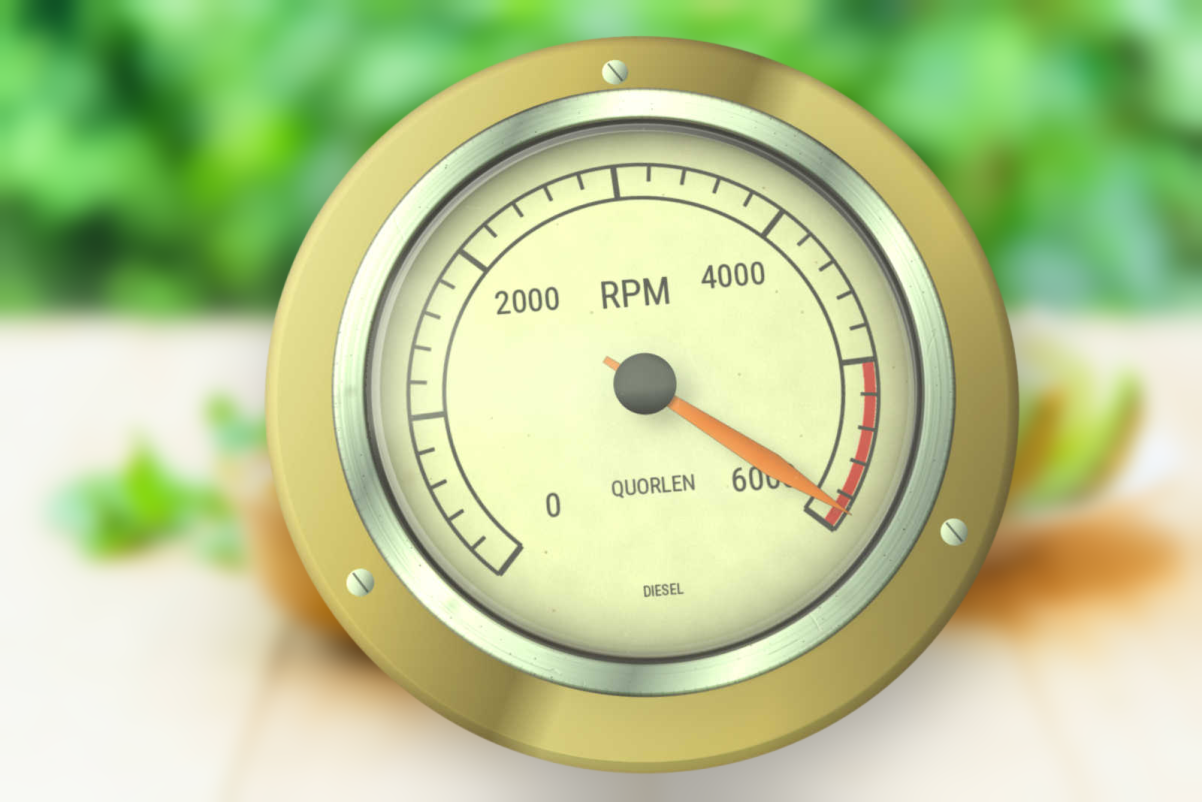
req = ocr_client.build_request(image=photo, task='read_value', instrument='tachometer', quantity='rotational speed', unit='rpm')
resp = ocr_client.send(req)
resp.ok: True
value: 5900 rpm
